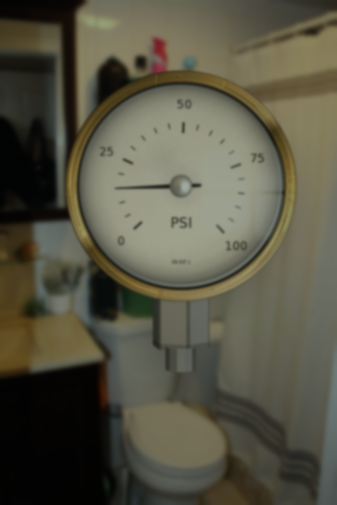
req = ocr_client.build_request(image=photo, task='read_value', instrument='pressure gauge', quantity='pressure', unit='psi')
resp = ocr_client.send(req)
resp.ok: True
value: 15 psi
